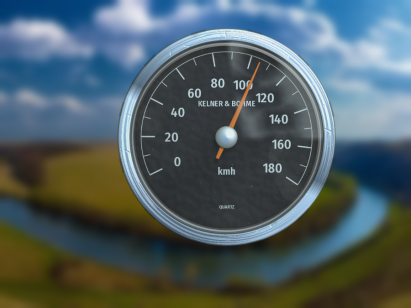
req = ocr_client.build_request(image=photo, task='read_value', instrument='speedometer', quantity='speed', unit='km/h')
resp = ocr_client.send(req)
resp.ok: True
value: 105 km/h
